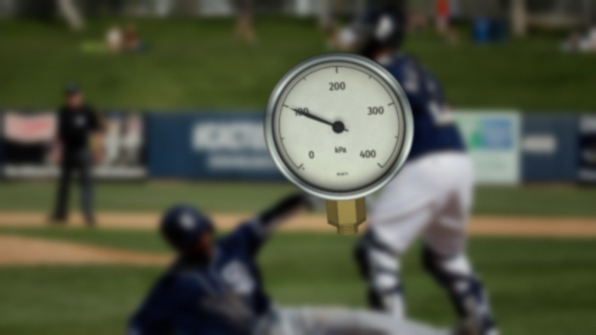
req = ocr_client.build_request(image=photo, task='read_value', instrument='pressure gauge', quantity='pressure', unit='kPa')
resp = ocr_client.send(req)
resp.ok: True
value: 100 kPa
